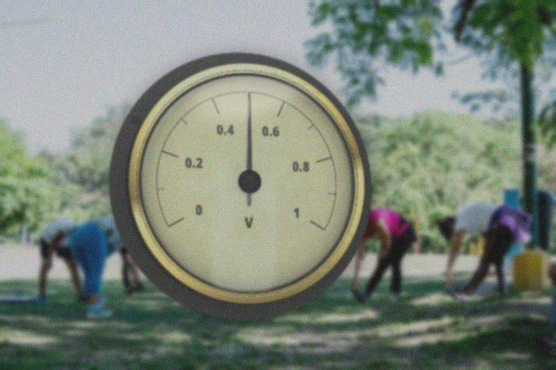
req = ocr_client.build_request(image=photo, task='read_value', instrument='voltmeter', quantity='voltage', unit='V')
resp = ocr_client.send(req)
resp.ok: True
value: 0.5 V
